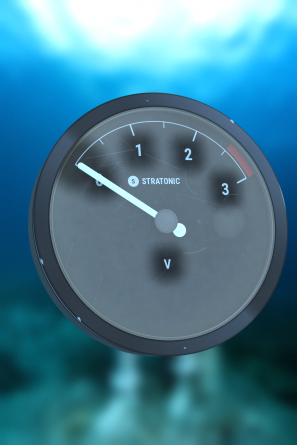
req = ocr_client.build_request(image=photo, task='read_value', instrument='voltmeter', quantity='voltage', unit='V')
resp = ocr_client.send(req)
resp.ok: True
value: 0 V
